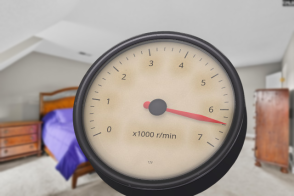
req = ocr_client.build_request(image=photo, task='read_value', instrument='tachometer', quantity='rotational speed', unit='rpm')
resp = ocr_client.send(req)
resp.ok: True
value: 6400 rpm
